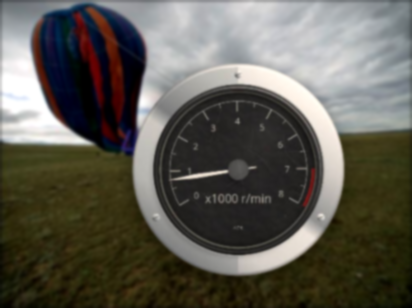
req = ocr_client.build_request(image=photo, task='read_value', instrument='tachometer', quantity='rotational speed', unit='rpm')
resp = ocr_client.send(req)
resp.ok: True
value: 750 rpm
